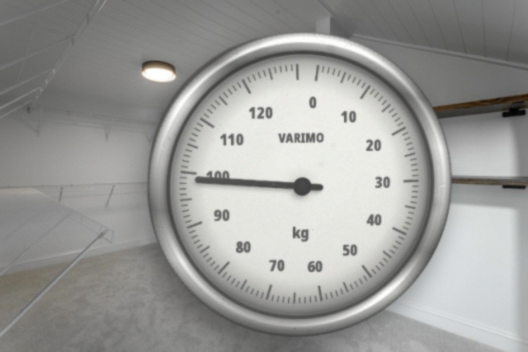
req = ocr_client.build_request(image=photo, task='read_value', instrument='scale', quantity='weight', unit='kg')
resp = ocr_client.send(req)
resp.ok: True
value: 99 kg
